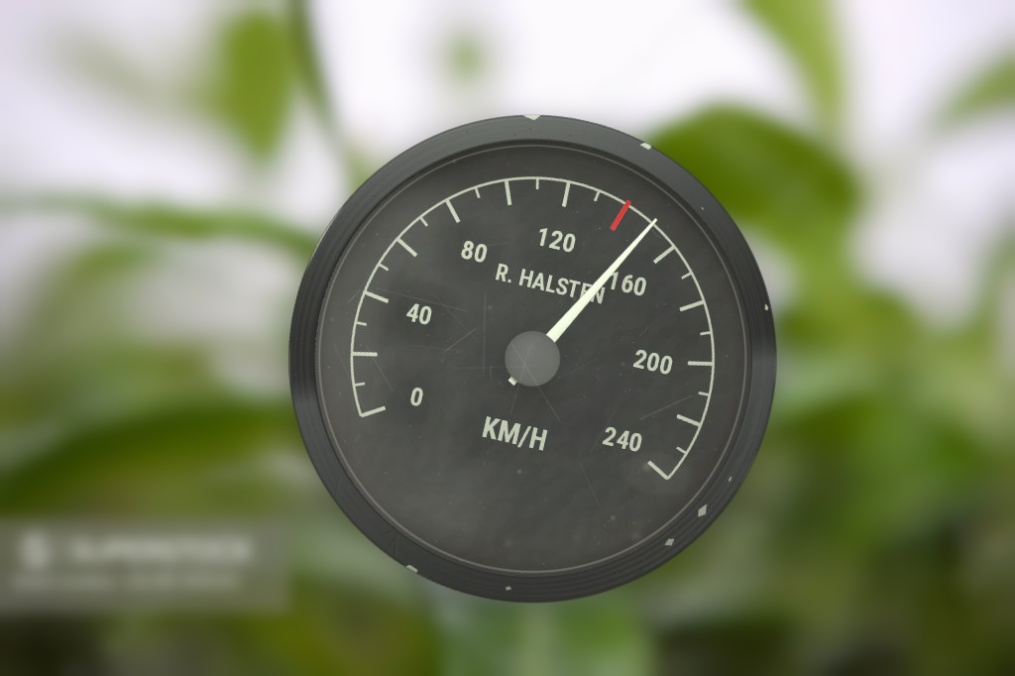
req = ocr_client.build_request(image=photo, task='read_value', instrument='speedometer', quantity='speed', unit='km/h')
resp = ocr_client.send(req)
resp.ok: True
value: 150 km/h
